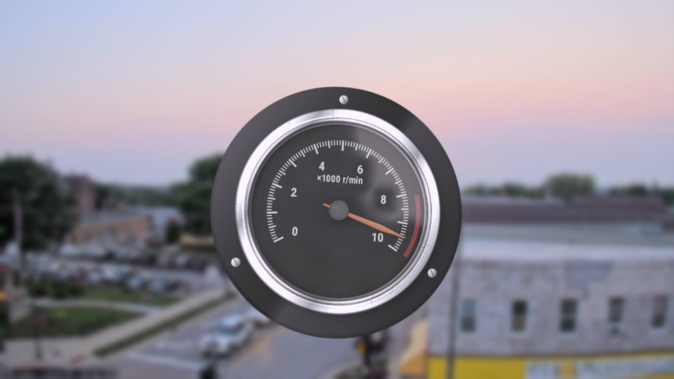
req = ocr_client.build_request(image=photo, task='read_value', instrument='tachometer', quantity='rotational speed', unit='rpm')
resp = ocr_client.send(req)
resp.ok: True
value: 9500 rpm
